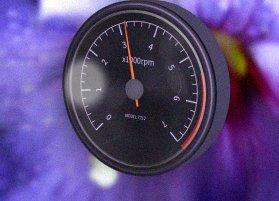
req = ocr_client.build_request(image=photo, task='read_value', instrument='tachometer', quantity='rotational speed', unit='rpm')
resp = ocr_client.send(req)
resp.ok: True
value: 3200 rpm
